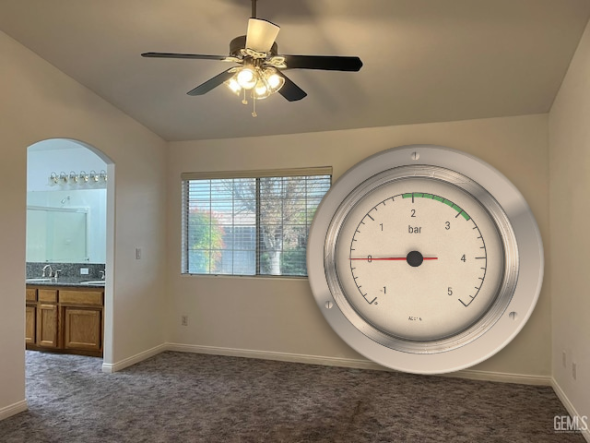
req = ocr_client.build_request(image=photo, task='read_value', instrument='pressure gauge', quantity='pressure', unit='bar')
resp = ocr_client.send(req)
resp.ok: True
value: 0 bar
